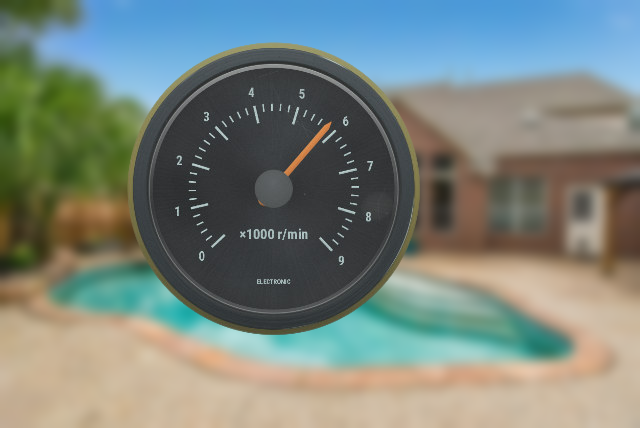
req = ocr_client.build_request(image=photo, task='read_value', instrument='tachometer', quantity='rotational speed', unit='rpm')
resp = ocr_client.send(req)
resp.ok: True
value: 5800 rpm
